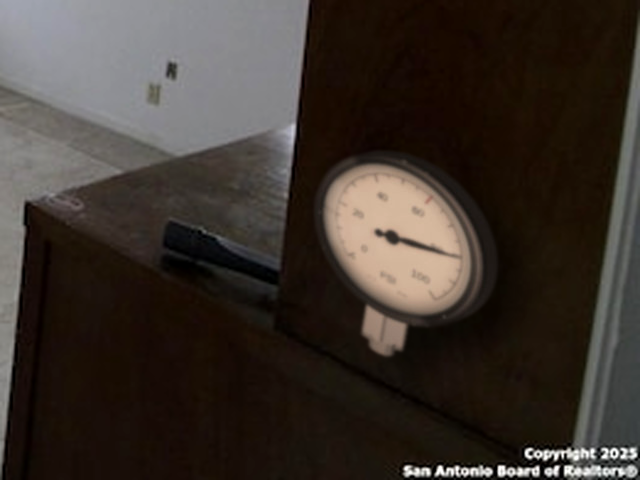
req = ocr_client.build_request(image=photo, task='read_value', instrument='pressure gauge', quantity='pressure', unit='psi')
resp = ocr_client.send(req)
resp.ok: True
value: 80 psi
